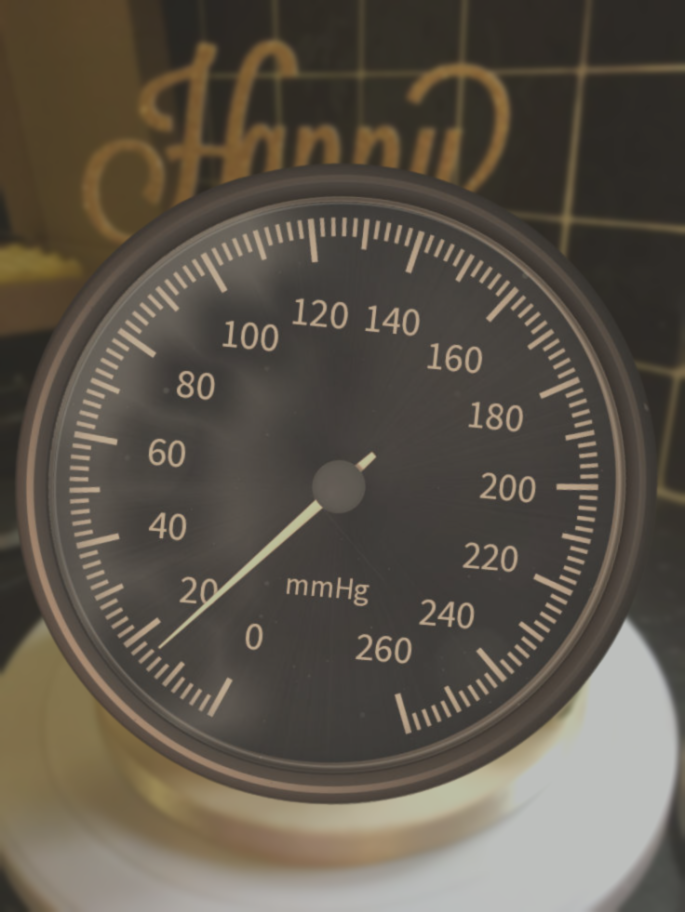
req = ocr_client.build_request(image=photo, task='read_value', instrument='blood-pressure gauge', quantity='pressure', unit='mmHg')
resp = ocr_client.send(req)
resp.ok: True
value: 16 mmHg
